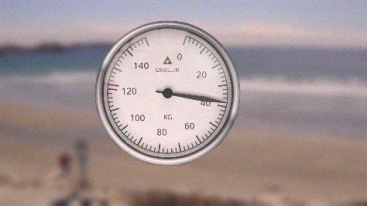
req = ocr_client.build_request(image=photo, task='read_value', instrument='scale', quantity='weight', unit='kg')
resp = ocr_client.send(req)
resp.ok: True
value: 38 kg
